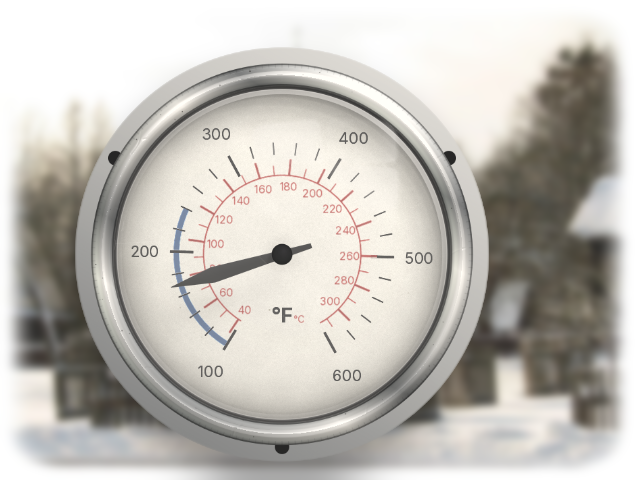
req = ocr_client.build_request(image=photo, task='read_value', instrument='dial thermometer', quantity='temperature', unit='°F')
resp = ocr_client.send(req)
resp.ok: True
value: 170 °F
